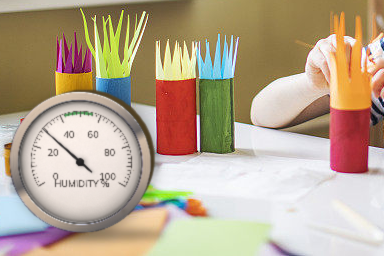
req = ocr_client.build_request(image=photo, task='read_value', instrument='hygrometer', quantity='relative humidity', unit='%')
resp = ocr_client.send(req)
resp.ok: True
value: 30 %
